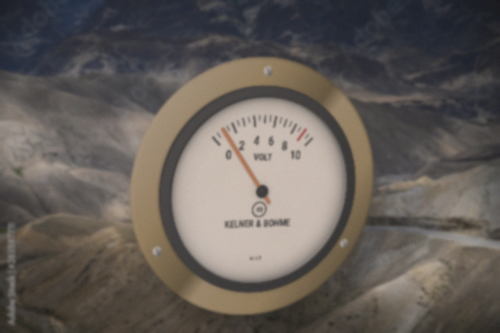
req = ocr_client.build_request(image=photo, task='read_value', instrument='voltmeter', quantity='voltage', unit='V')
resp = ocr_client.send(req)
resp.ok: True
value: 1 V
